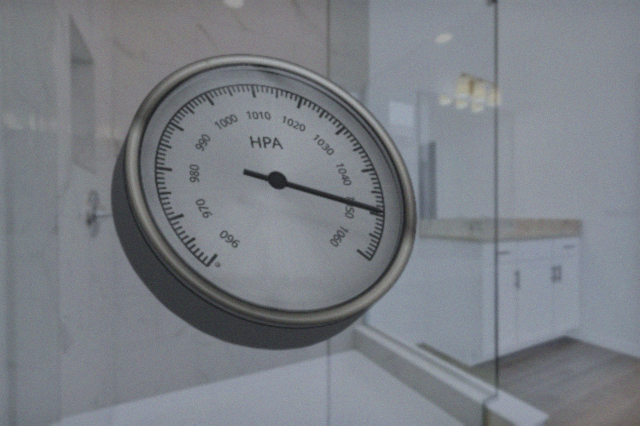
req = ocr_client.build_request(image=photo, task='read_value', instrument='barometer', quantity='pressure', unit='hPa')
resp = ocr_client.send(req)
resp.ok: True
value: 1050 hPa
